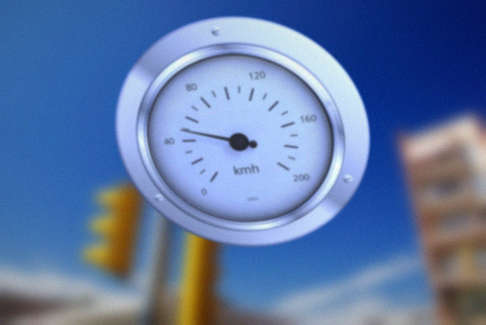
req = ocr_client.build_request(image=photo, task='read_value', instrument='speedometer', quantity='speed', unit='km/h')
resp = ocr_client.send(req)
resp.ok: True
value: 50 km/h
